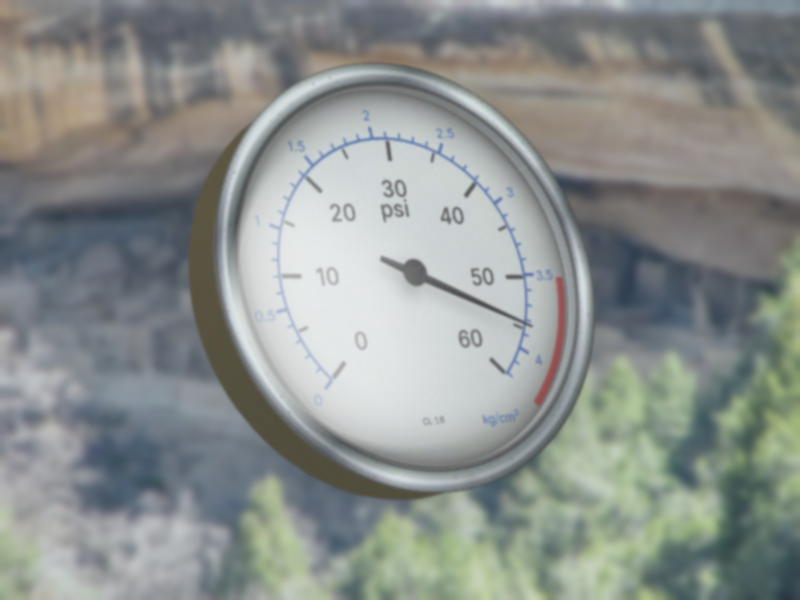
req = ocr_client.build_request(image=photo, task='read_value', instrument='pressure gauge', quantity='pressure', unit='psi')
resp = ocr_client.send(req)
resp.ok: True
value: 55 psi
